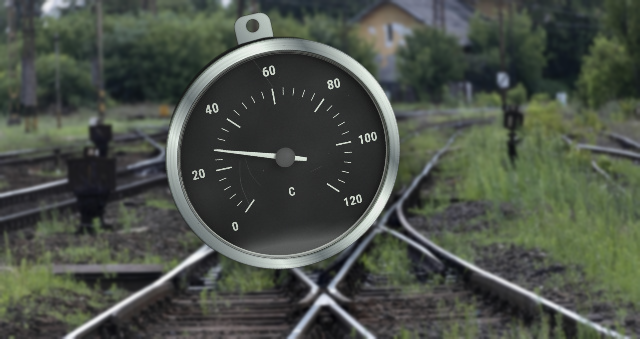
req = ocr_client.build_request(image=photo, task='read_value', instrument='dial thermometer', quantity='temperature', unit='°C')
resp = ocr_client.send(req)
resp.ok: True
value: 28 °C
